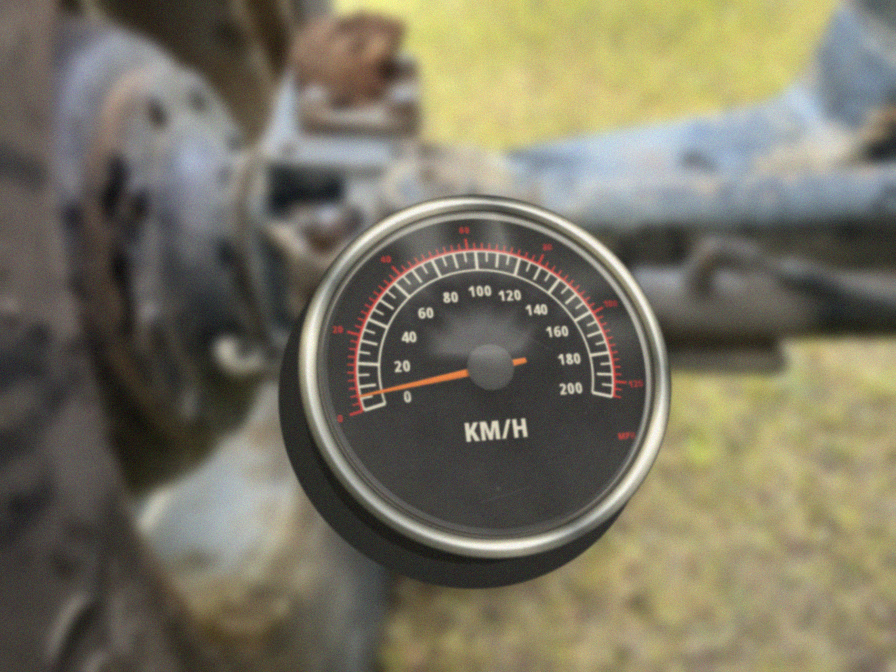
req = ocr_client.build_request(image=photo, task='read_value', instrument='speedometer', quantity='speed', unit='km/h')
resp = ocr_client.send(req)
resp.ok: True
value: 5 km/h
